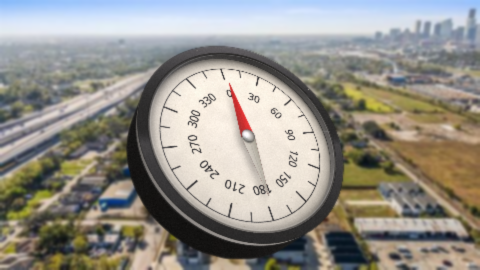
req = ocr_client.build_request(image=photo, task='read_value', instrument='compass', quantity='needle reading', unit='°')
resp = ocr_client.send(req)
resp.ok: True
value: 0 °
